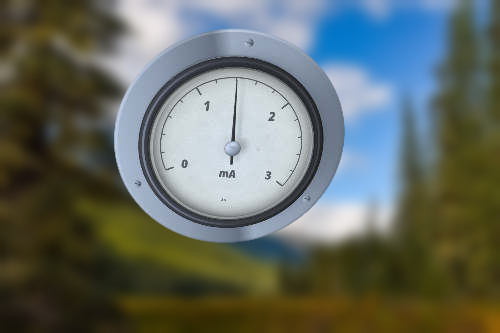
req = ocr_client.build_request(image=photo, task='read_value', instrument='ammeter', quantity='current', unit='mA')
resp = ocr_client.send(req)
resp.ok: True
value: 1.4 mA
